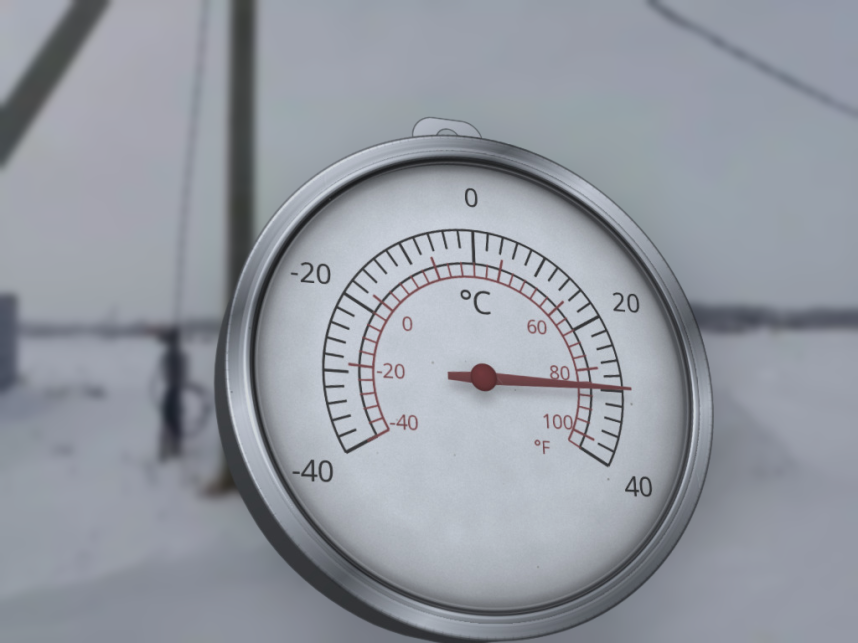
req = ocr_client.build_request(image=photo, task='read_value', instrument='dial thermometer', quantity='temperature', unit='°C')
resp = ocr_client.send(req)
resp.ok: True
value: 30 °C
